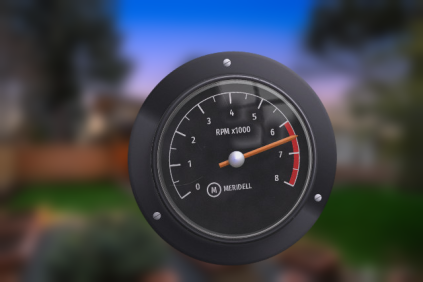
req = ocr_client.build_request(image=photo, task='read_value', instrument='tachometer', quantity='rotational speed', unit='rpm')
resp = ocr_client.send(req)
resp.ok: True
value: 6500 rpm
